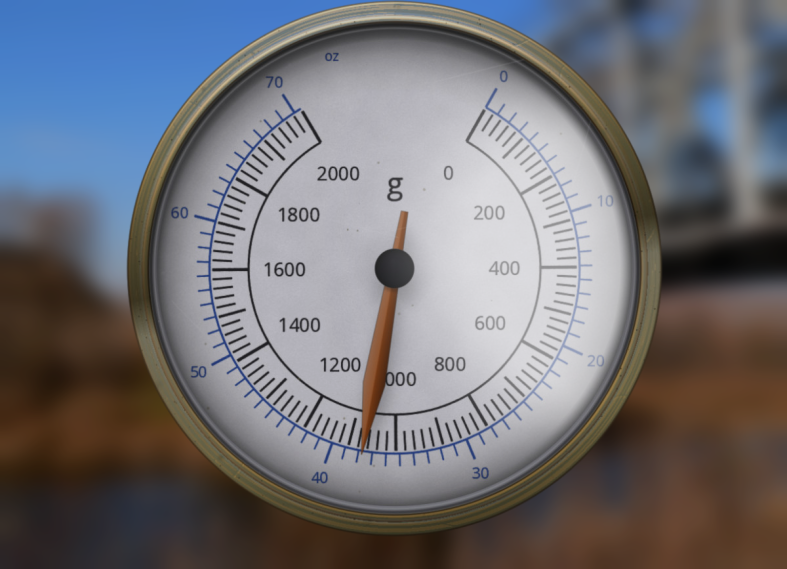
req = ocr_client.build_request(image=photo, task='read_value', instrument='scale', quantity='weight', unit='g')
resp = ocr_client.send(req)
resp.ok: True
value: 1070 g
